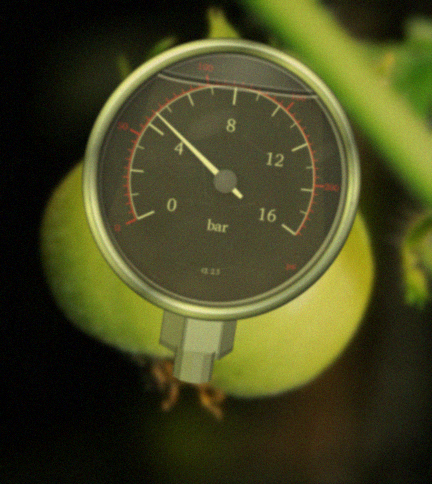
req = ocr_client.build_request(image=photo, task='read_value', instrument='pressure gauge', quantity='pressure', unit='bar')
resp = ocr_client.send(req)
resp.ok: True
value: 4.5 bar
